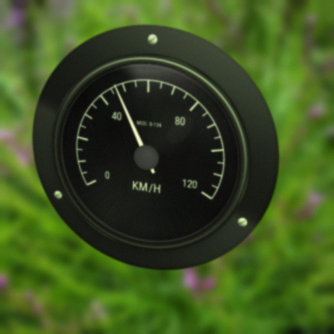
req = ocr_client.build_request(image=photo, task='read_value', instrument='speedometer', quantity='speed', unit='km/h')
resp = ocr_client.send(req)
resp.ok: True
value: 47.5 km/h
